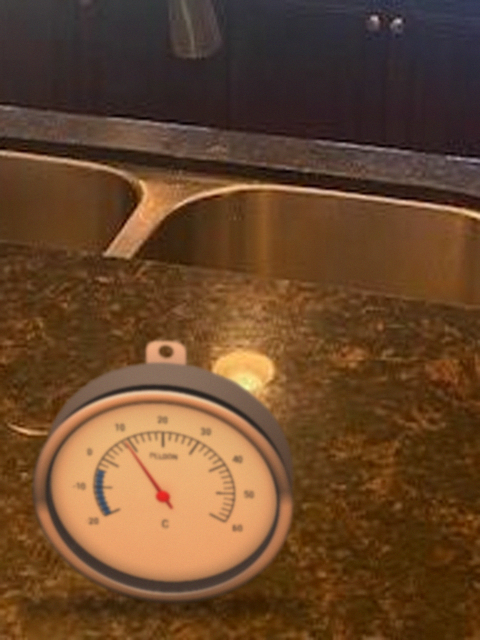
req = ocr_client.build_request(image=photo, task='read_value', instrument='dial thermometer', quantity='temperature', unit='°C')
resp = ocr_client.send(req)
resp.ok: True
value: 10 °C
